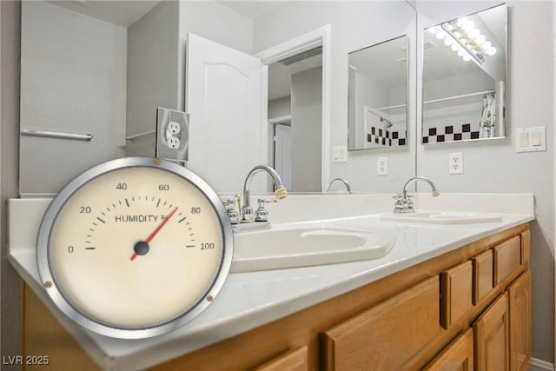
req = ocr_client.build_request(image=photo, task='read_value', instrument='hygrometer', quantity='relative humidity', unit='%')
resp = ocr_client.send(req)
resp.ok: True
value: 72 %
